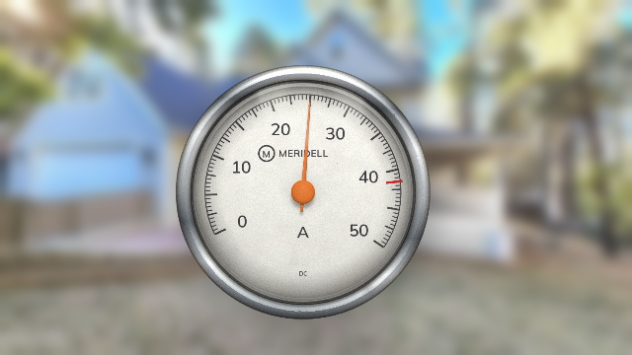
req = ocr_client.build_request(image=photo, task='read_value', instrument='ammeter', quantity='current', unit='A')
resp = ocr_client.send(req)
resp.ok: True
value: 25 A
